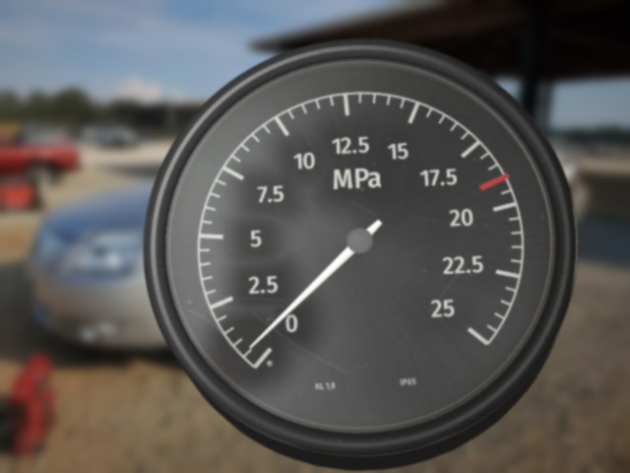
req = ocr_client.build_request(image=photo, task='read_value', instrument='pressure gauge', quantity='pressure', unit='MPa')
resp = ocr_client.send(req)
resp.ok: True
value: 0.5 MPa
